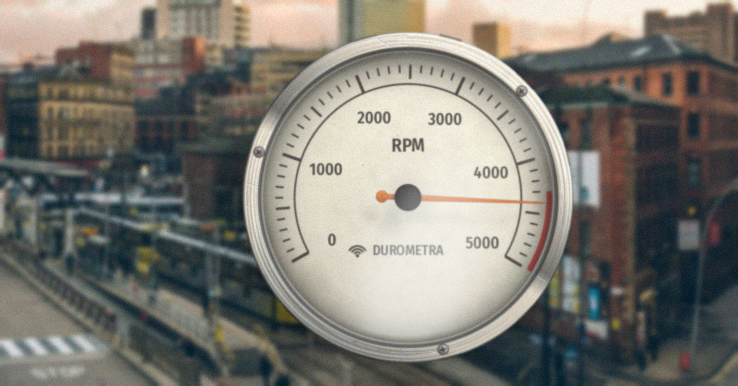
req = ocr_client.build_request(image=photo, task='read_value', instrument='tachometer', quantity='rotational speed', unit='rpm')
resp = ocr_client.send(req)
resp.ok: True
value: 4400 rpm
